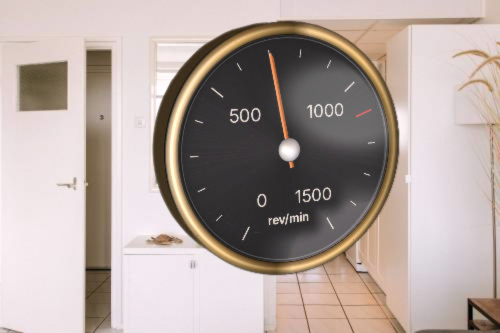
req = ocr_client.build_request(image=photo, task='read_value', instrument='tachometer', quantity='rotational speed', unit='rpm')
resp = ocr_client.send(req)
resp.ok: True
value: 700 rpm
